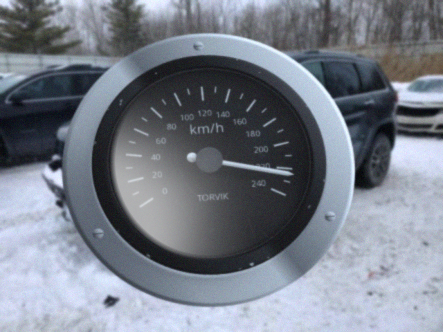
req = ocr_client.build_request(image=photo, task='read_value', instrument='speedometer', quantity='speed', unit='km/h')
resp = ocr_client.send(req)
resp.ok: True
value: 225 km/h
